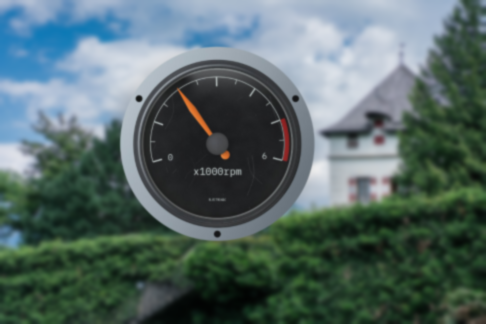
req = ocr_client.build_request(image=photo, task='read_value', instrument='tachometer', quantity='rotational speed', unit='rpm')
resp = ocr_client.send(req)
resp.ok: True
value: 2000 rpm
